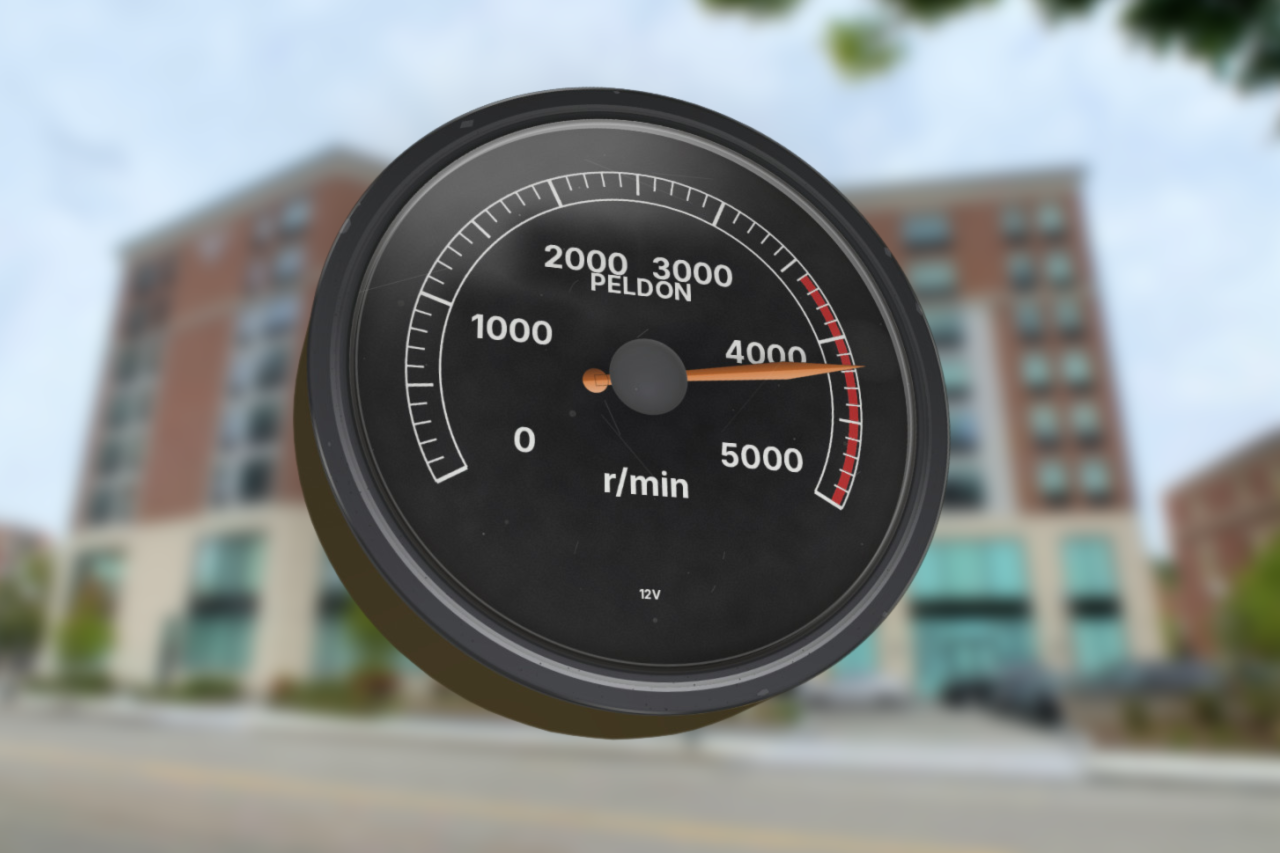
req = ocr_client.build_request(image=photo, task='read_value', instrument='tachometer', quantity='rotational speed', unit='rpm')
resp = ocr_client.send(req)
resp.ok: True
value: 4200 rpm
